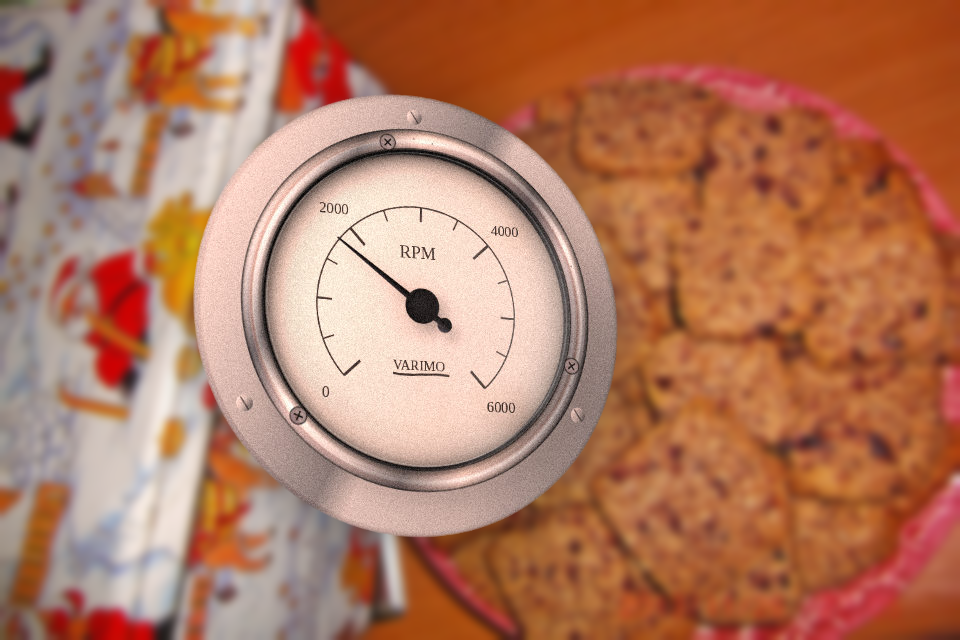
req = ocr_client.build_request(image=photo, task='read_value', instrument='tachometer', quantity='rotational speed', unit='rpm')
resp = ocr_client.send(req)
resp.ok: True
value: 1750 rpm
